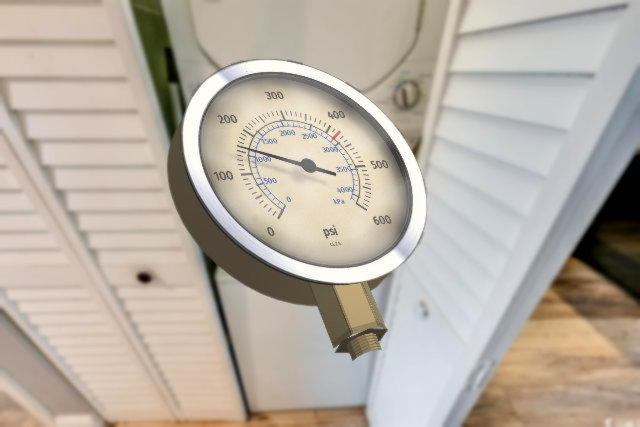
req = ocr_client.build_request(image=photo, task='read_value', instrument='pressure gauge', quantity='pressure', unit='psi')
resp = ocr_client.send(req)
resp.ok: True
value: 150 psi
